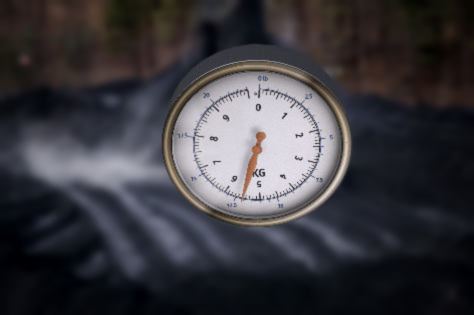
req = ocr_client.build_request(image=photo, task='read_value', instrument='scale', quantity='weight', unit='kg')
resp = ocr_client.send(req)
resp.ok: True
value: 5.5 kg
